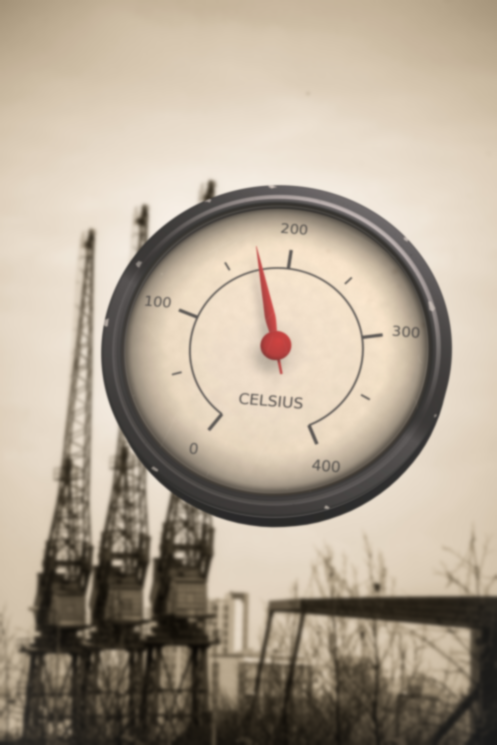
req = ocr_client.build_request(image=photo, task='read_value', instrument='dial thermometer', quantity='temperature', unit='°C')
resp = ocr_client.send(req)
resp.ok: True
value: 175 °C
